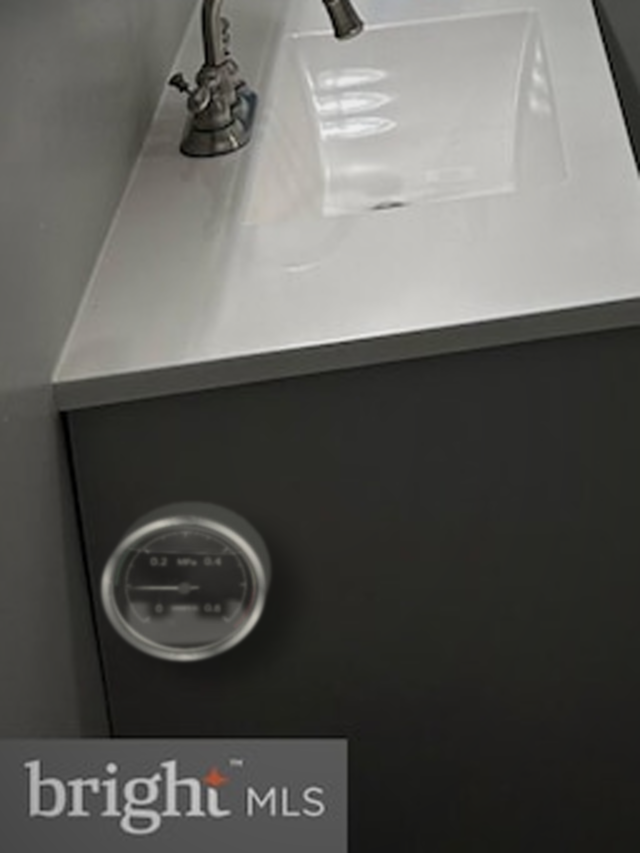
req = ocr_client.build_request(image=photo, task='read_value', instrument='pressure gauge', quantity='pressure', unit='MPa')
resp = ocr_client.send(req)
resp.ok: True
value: 0.1 MPa
